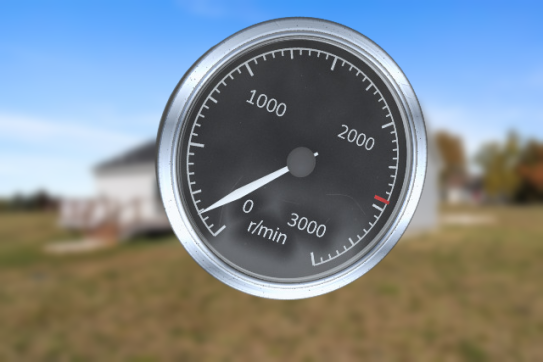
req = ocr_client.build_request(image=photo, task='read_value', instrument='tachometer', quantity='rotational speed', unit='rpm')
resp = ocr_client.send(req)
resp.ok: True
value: 150 rpm
